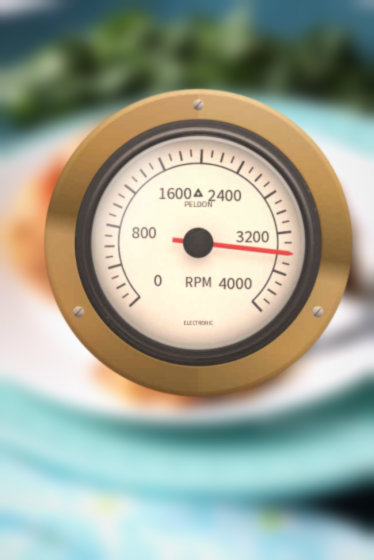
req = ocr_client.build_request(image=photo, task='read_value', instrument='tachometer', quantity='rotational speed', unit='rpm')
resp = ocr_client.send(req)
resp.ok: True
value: 3400 rpm
